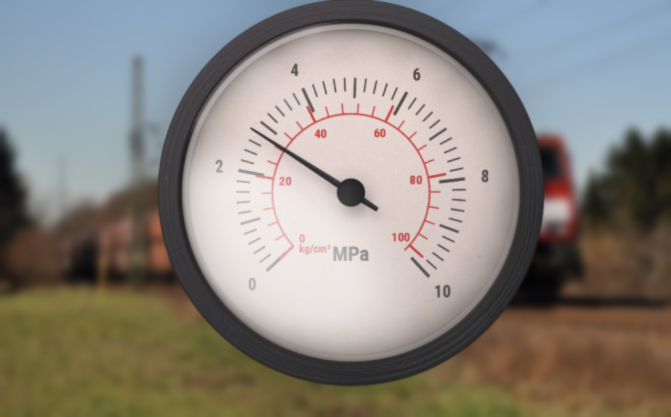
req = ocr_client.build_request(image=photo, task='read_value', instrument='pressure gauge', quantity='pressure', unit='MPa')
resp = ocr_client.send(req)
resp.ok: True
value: 2.8 MPa
